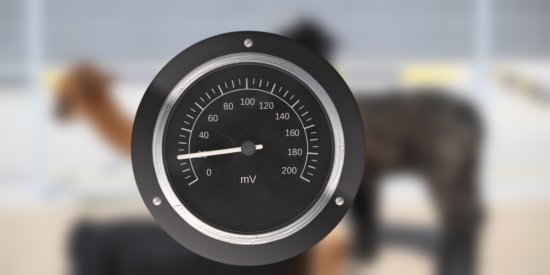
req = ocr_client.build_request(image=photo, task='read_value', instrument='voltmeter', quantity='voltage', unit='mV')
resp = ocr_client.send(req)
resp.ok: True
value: 20 mV
